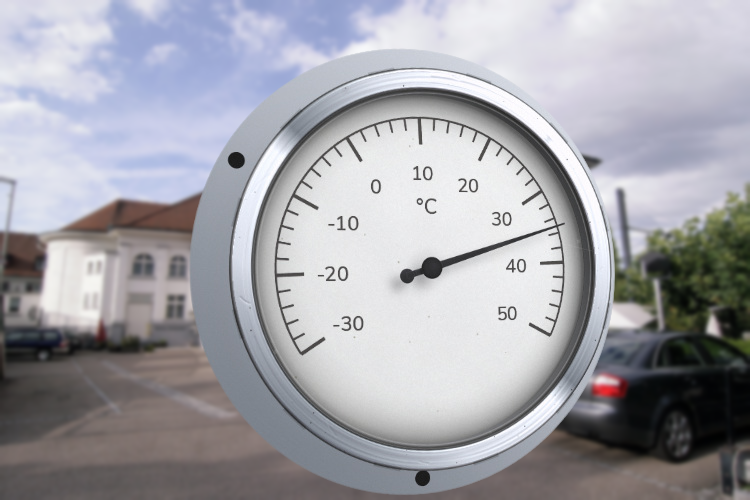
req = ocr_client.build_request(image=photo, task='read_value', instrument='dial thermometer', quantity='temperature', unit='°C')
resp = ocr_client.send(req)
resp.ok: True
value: 35 °C
